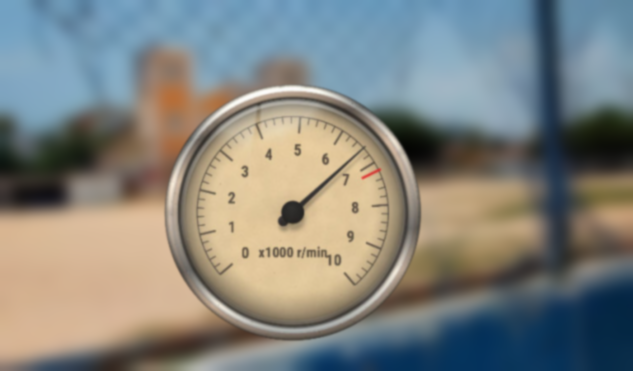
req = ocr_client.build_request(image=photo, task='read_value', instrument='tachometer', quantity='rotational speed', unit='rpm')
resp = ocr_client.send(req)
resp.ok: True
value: 6600 rpm
